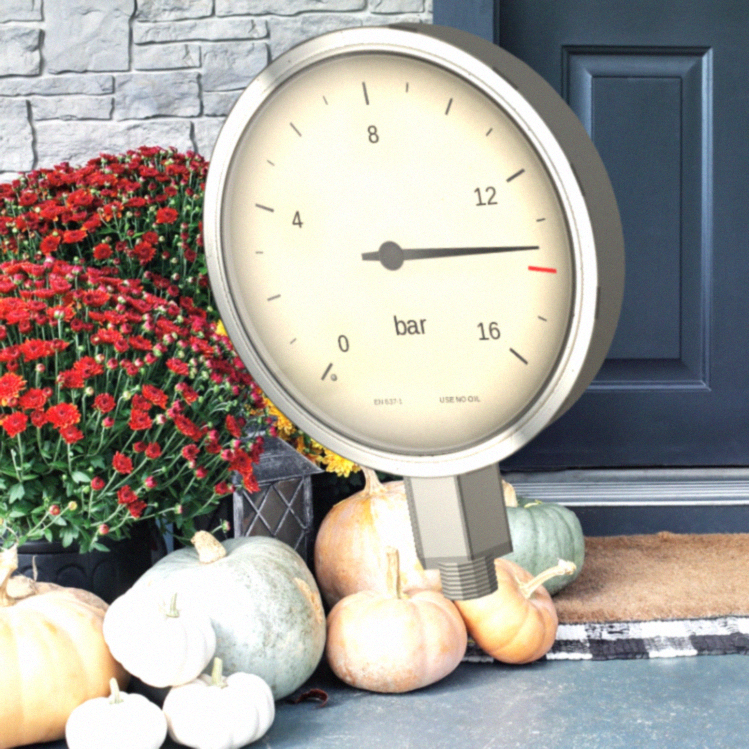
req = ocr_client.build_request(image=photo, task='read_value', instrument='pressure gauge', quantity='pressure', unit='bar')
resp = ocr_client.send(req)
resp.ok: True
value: 13.5 bar
